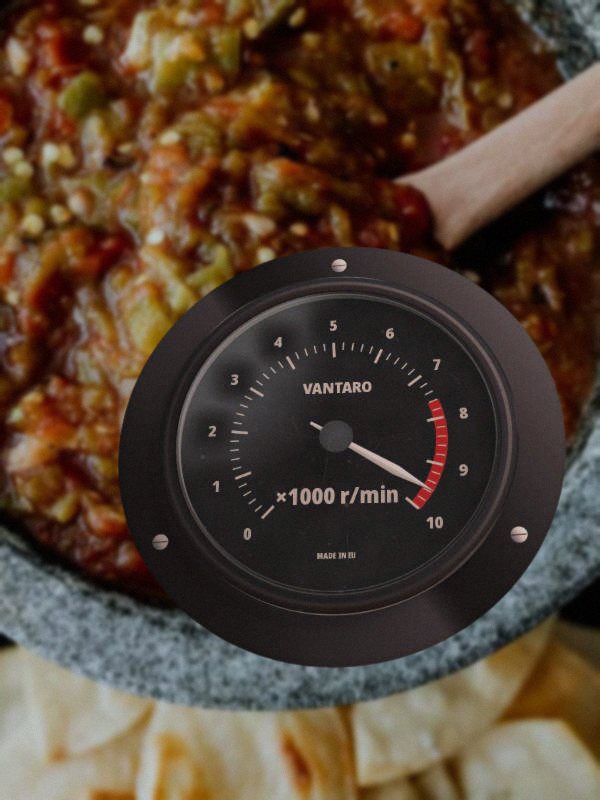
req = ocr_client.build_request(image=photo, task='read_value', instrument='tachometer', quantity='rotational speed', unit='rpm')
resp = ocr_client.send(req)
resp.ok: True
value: 9600 rpm
